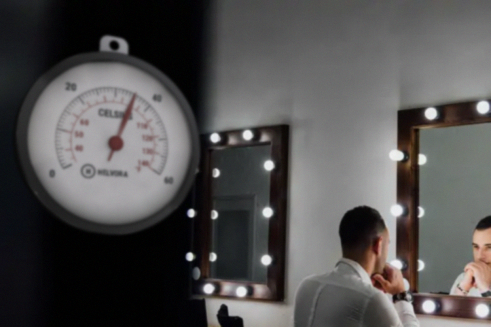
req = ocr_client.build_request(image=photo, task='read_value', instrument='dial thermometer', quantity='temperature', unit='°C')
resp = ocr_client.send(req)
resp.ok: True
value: 35 °C
